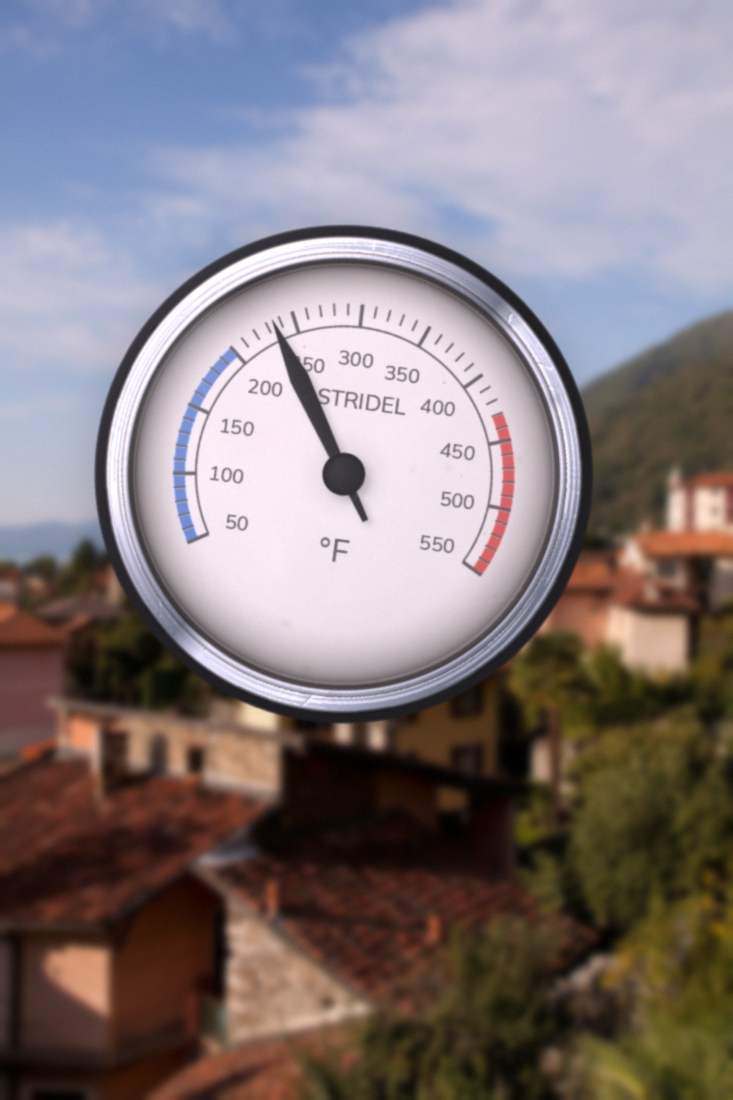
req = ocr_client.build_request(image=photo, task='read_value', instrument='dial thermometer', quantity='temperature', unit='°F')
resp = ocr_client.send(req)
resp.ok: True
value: 235 °F
